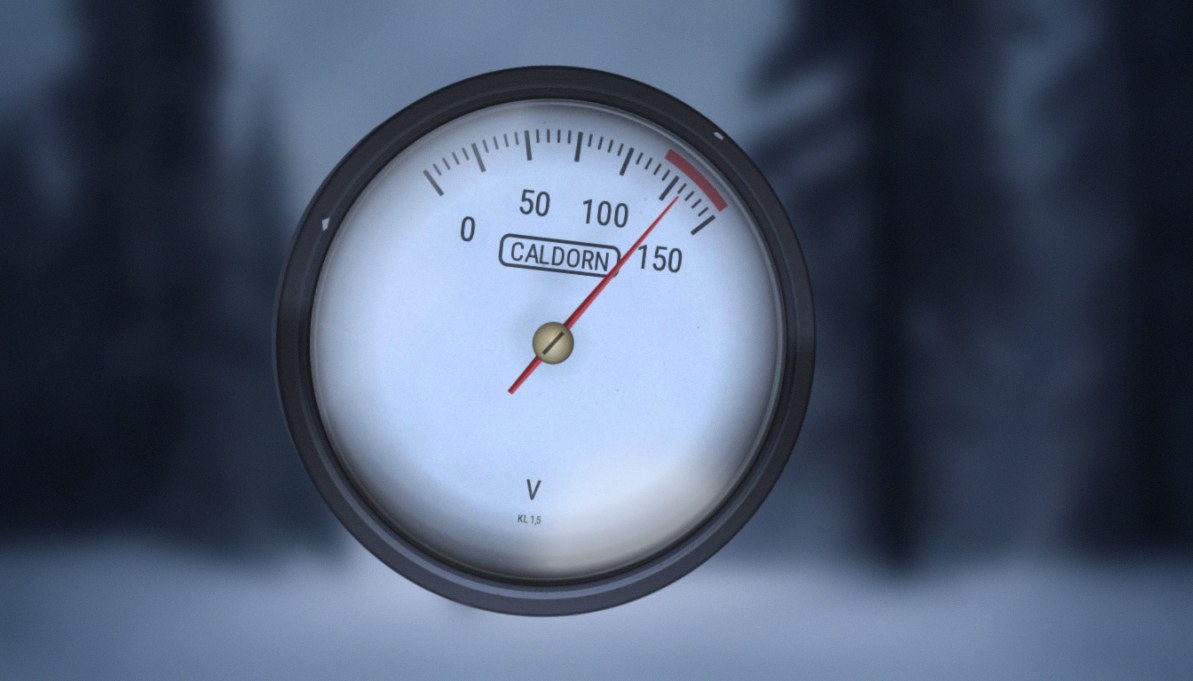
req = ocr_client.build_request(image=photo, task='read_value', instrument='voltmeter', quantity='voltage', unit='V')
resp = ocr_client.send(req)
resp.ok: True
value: 130 V
